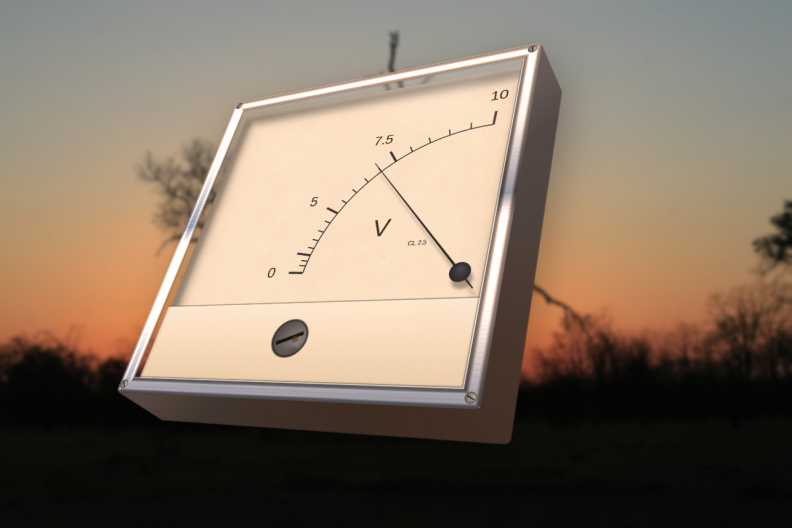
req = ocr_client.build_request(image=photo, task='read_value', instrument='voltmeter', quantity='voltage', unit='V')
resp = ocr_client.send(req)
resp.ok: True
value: 7 V
